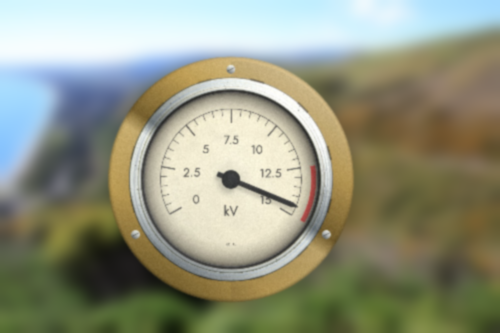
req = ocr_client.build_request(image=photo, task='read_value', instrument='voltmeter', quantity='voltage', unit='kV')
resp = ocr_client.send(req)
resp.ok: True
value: 14.5 kV
